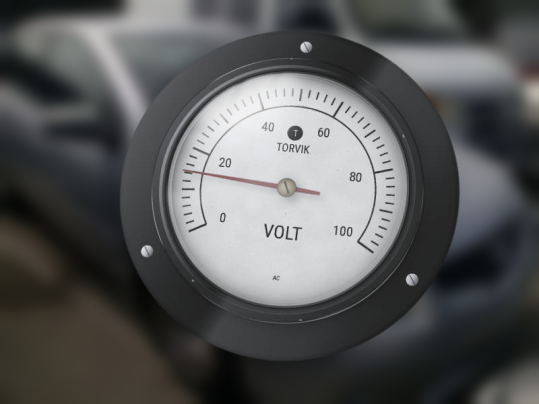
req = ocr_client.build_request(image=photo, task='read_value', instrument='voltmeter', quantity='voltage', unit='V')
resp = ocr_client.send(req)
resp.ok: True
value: 14 V
